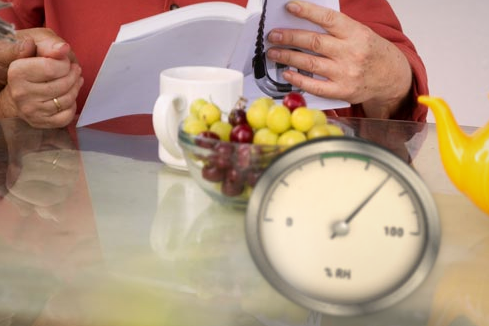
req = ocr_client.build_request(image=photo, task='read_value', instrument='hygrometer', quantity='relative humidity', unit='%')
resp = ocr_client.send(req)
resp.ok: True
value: 70 %
